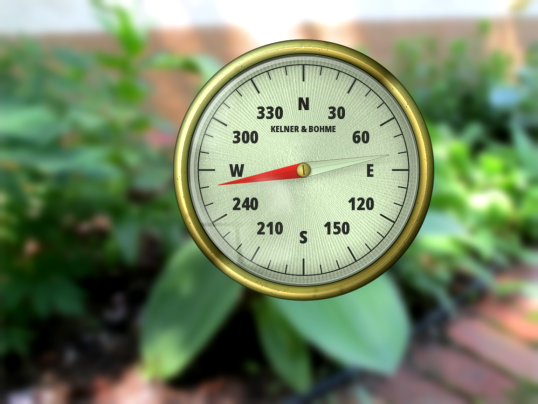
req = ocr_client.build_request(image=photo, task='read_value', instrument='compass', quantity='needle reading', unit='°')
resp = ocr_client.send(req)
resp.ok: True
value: 260 °
